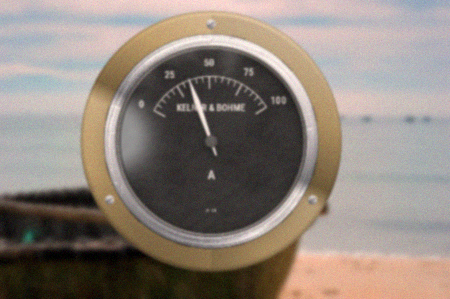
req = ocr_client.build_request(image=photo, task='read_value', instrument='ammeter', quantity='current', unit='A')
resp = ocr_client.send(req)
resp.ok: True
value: 35 A
